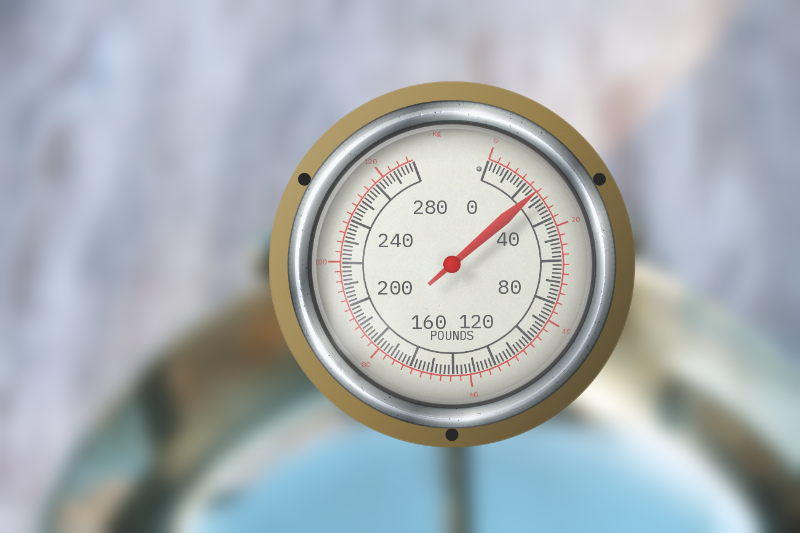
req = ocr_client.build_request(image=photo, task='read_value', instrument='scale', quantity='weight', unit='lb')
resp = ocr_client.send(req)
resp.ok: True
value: 26 lb
